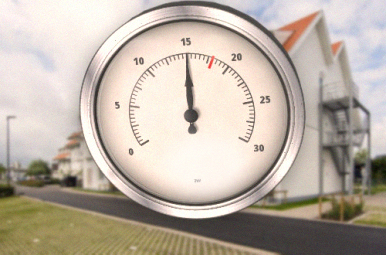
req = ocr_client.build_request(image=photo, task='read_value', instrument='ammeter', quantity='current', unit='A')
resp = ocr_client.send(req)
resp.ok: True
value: 15 A
